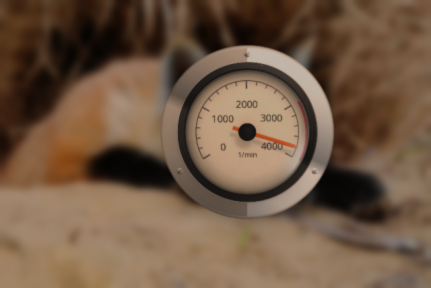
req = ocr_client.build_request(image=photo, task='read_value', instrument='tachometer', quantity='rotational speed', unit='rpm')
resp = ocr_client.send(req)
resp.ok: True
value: 3800 rpm
